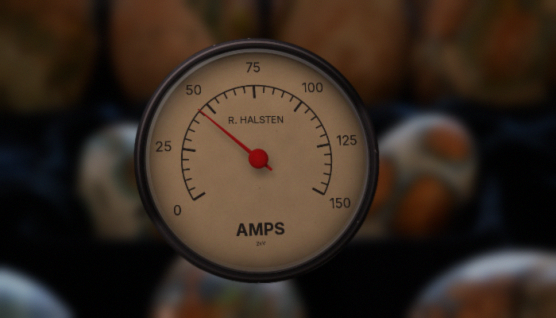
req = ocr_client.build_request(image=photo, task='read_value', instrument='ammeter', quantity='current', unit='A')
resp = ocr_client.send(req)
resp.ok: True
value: 45 A
